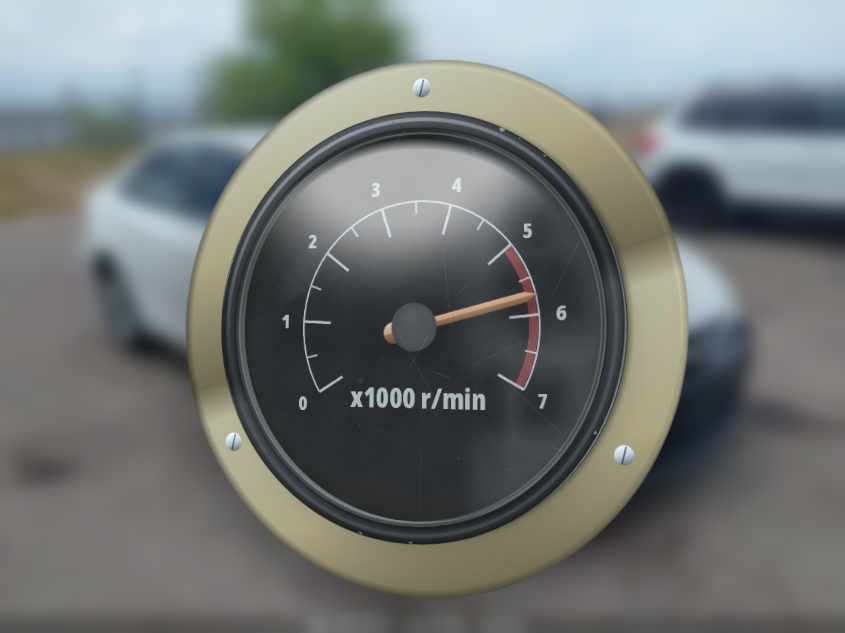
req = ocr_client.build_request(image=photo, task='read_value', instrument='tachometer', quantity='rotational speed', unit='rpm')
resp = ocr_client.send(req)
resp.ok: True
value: 5750 rpm
